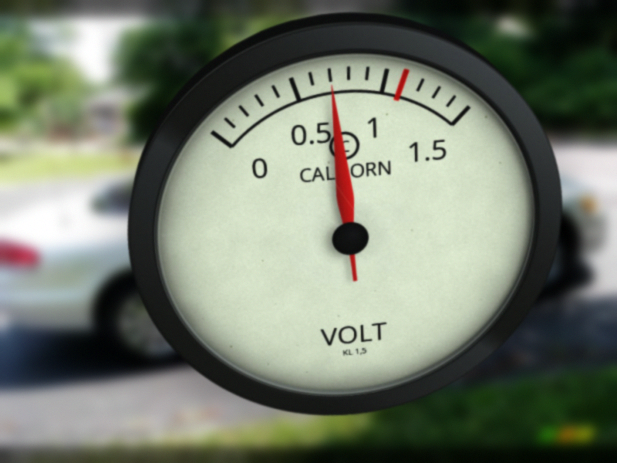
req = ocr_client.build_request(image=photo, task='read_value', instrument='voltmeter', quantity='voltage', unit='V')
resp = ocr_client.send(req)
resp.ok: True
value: 0.7 V
